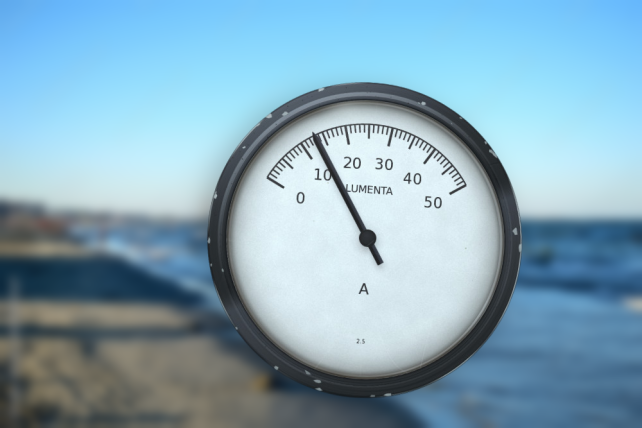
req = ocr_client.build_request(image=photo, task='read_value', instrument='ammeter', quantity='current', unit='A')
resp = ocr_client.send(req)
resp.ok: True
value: 13 A
